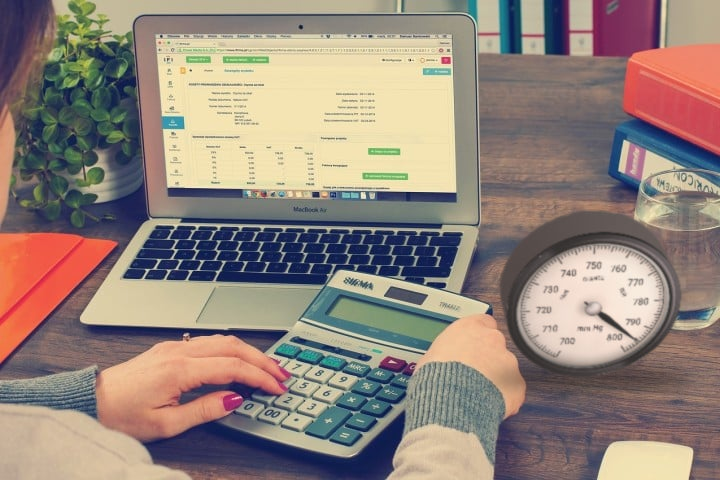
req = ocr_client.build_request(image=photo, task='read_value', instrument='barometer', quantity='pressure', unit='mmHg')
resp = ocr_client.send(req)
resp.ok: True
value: 795 mmHg
